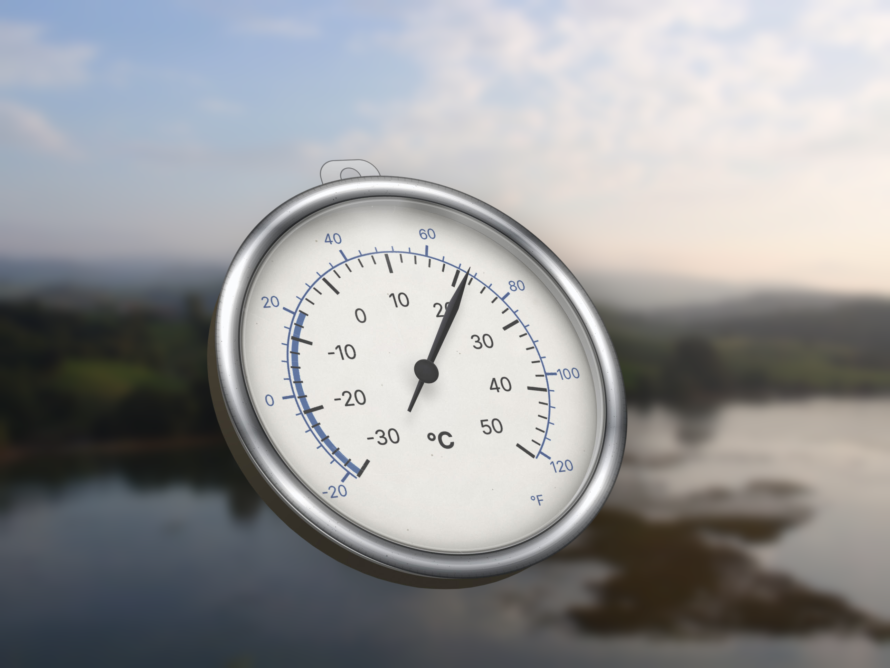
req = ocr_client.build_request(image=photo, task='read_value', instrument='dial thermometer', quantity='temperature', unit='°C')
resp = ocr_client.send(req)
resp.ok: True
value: 21 °C
